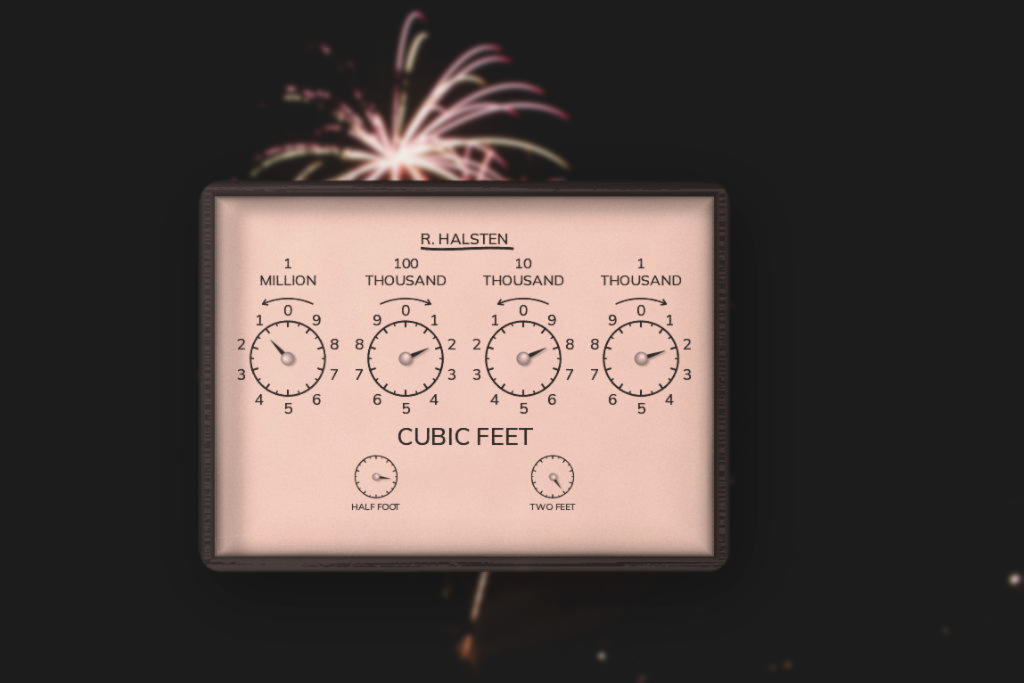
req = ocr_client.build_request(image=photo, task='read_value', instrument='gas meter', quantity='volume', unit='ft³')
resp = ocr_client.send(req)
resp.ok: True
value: 118200 ft³
